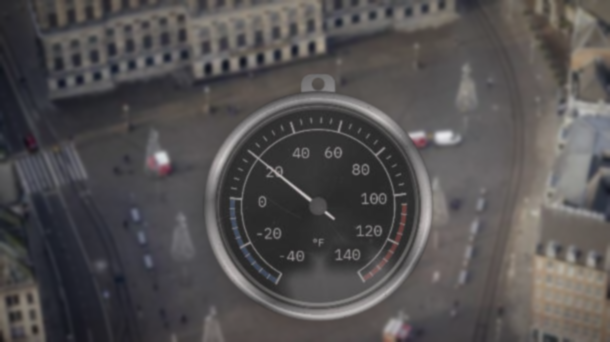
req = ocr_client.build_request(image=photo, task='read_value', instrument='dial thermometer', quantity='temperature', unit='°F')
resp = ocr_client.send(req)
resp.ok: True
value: 20 °F
